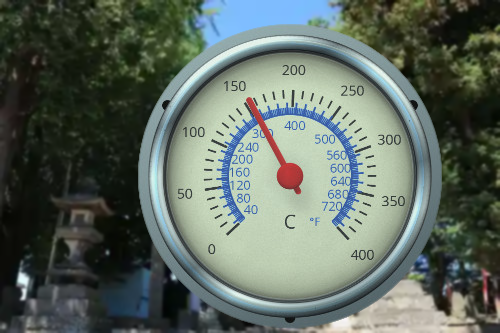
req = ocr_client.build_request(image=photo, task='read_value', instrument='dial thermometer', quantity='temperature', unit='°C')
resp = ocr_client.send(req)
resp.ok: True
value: 155 °C
